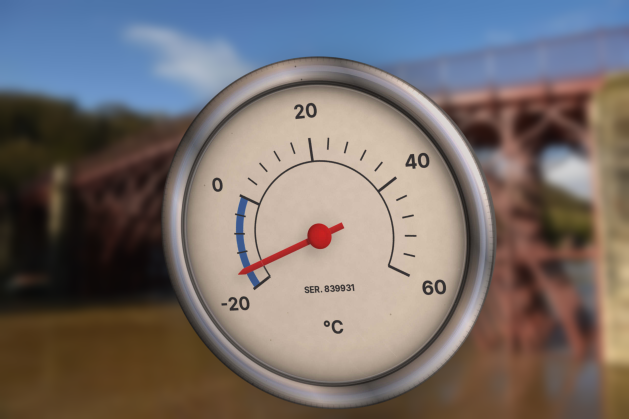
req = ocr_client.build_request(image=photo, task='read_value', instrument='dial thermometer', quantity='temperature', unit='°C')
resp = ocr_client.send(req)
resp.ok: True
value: -16 °C
